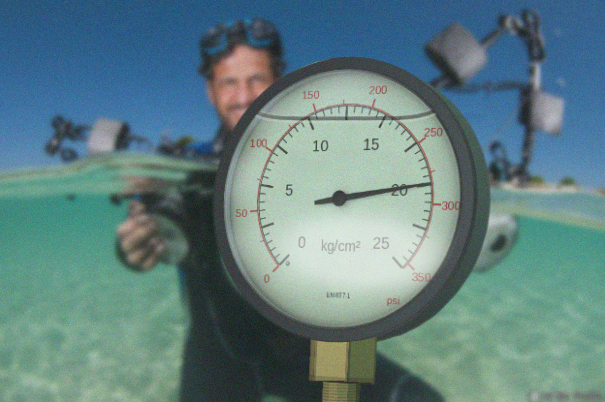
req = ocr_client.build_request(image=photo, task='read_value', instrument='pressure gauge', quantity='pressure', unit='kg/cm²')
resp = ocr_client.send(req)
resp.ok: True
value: 20 kg/cm²
